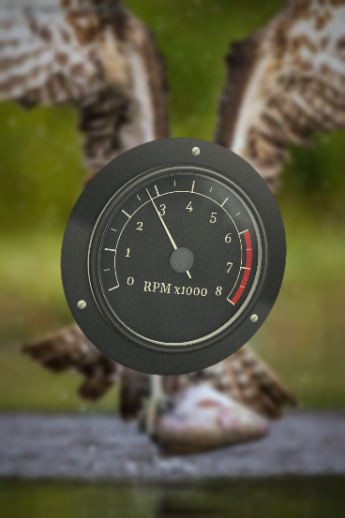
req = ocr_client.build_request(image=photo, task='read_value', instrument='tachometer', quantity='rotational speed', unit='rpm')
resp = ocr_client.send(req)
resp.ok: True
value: 2750 rpm
